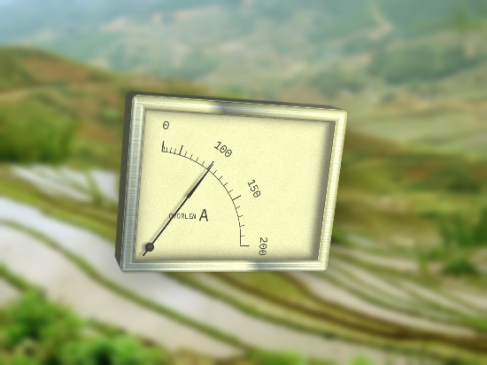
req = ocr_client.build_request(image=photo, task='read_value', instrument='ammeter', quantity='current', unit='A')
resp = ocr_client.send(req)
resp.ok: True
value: 100 A
